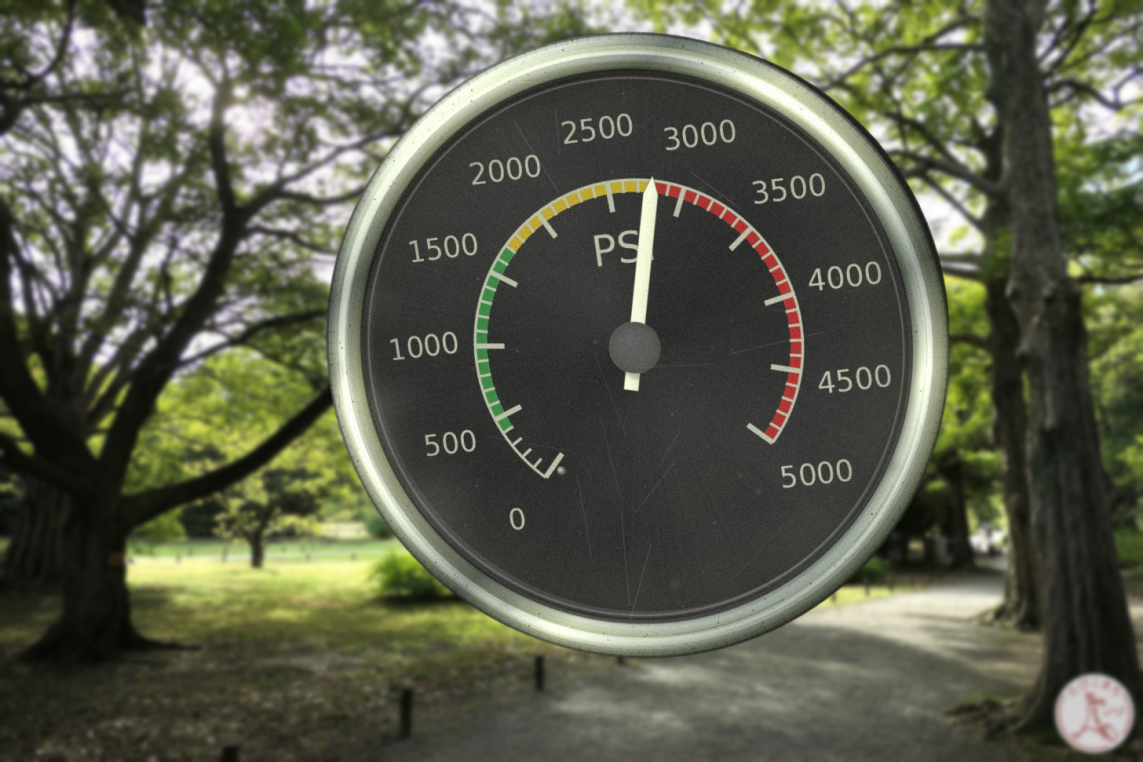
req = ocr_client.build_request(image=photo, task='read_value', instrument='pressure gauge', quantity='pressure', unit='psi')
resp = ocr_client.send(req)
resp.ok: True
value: 2800 psi
